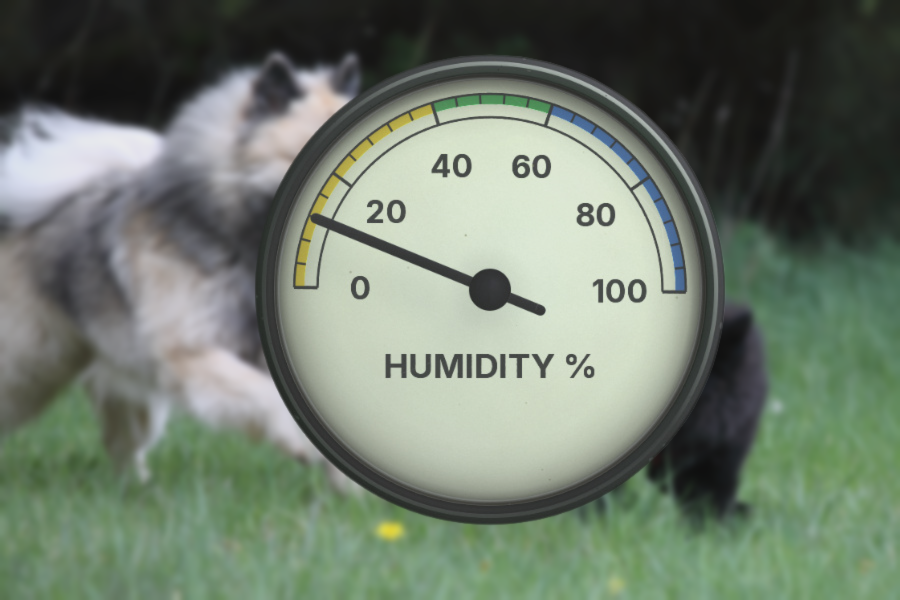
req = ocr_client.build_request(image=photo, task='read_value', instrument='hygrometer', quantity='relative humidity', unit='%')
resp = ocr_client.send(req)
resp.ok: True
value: 12 %
